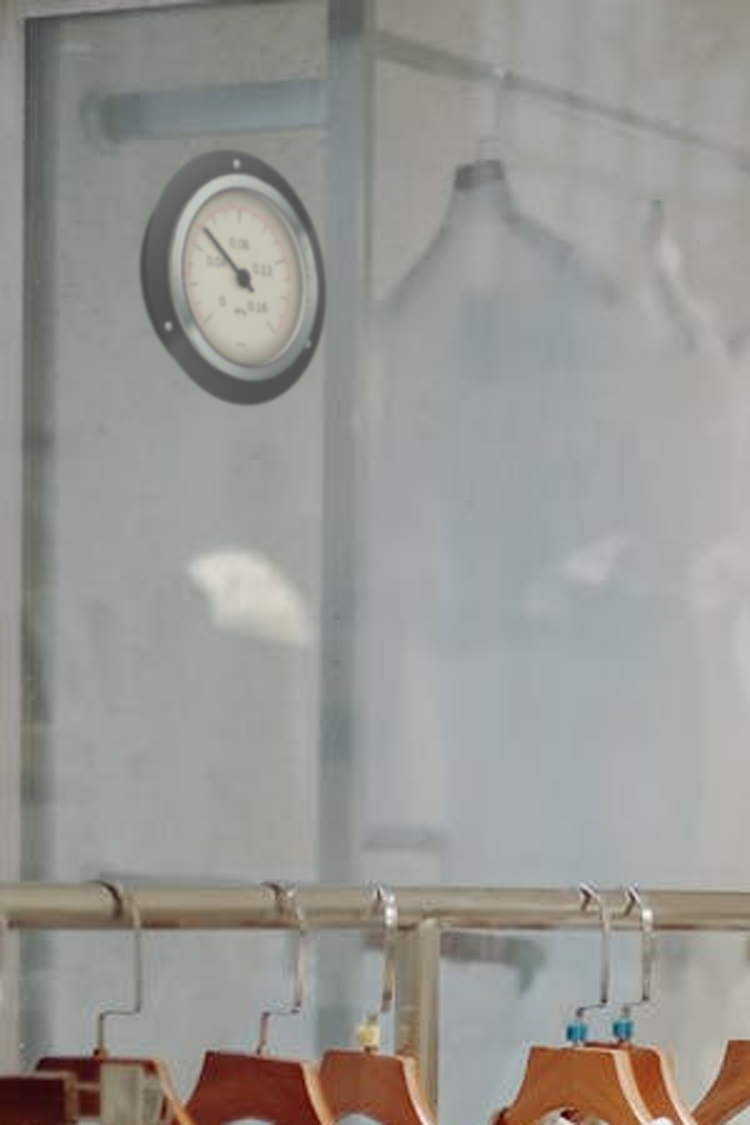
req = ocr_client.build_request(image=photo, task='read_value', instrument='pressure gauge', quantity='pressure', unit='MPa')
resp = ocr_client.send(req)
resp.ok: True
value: 0.05 MPa
